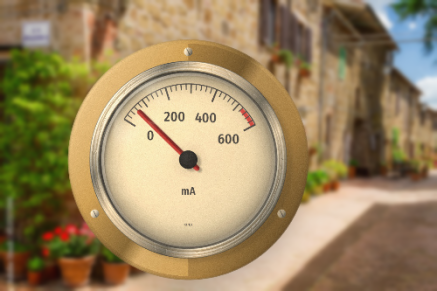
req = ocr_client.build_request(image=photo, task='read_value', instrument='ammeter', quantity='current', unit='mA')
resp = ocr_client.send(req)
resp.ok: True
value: 60 mA
